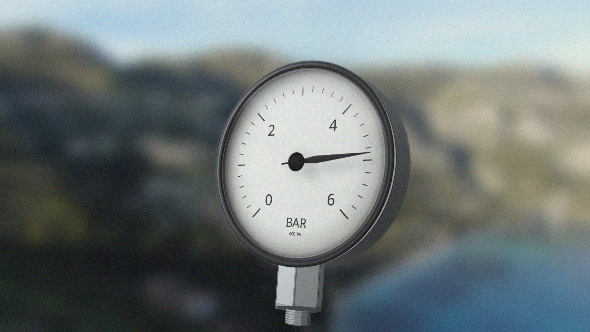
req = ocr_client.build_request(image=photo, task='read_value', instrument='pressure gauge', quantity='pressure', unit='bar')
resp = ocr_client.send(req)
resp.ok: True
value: 4.9 bar
